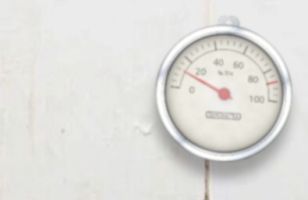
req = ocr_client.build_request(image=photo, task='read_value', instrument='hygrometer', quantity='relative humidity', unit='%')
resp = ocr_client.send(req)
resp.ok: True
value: 12 %
